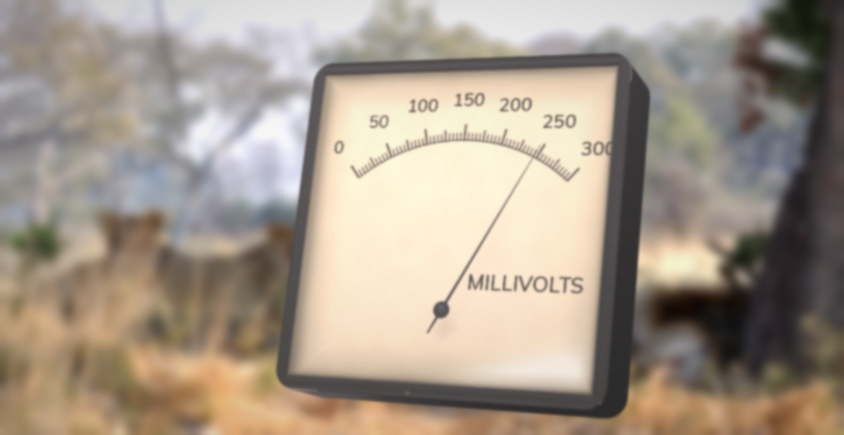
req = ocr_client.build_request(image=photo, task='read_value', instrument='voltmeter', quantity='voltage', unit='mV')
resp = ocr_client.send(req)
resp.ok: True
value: 250 mV
